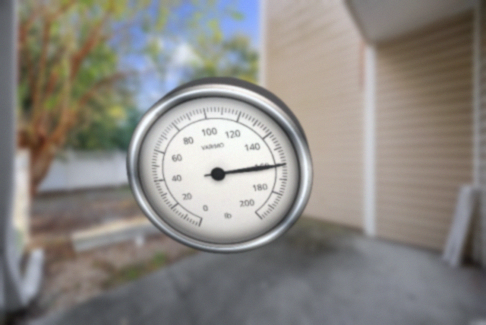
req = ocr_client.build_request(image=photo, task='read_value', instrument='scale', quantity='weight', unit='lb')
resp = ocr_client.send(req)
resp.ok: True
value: 160 lb
